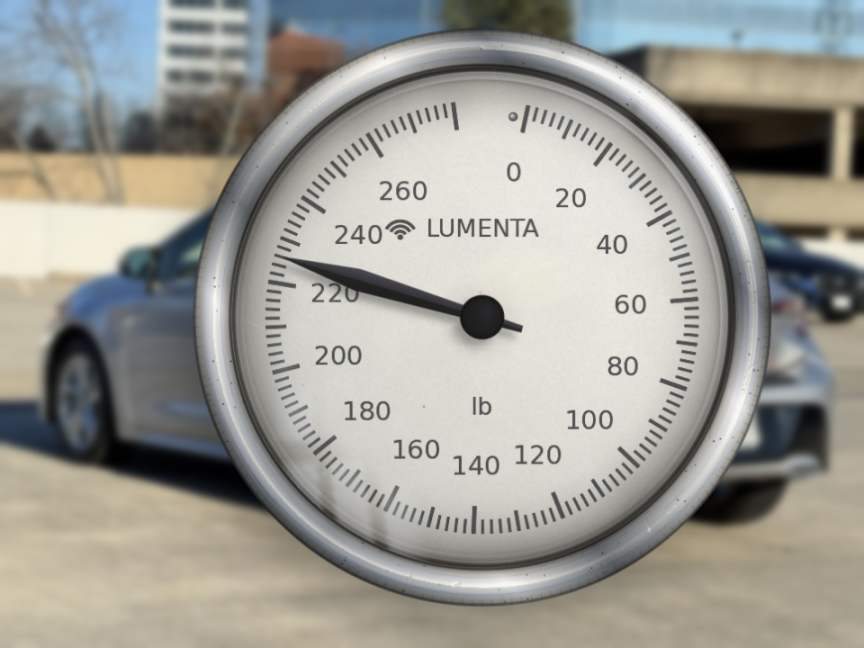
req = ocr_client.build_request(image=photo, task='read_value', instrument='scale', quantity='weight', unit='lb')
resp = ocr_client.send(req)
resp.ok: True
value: 226 lb
